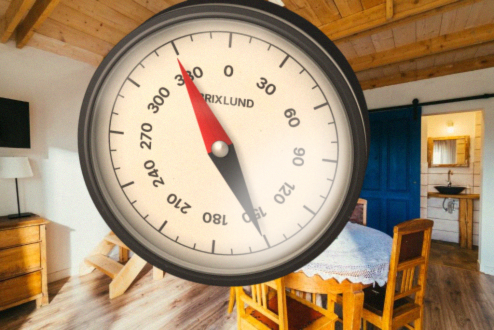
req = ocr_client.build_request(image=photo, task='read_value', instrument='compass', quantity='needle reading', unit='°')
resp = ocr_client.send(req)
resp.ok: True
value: 330 °
